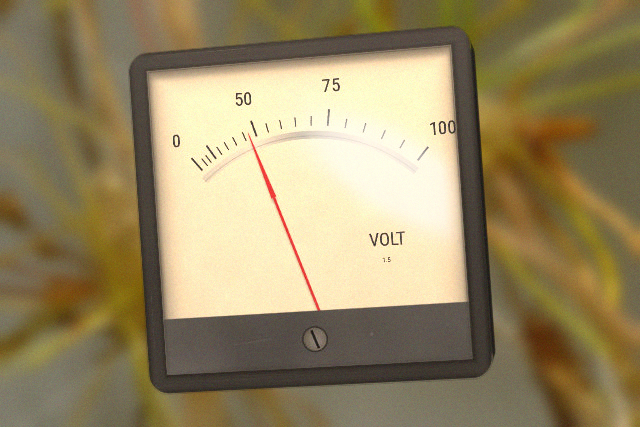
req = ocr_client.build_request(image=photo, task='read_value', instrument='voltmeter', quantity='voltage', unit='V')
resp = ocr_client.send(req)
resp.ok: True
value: 47.5 V
